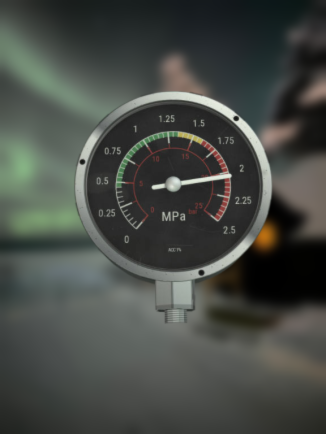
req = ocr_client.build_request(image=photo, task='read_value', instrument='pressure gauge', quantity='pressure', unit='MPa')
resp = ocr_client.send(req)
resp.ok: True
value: 2.05 MPa
